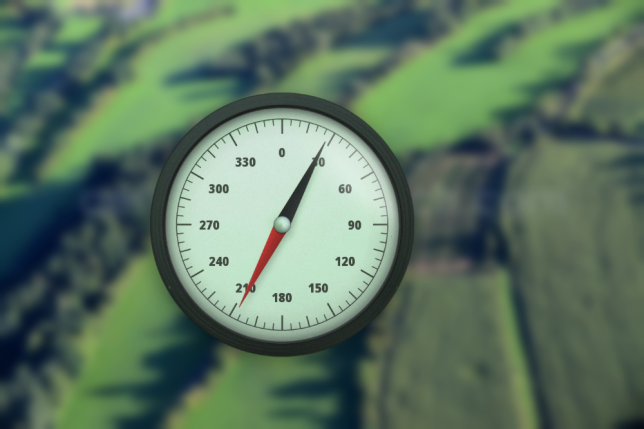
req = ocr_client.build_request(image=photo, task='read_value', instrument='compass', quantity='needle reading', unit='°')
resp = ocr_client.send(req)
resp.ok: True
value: 207.5 °
